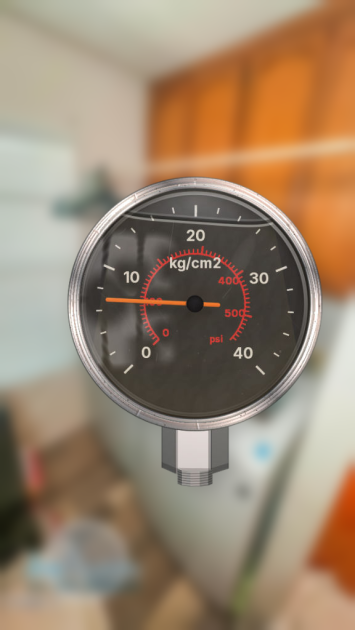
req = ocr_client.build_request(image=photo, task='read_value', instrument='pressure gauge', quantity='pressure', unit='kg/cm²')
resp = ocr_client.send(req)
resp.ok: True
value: 7 kg/cm²
